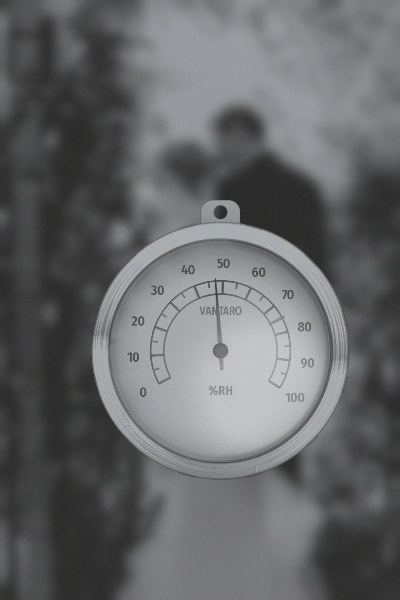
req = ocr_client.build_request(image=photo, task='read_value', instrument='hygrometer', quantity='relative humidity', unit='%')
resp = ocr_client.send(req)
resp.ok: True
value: 47.5 %
